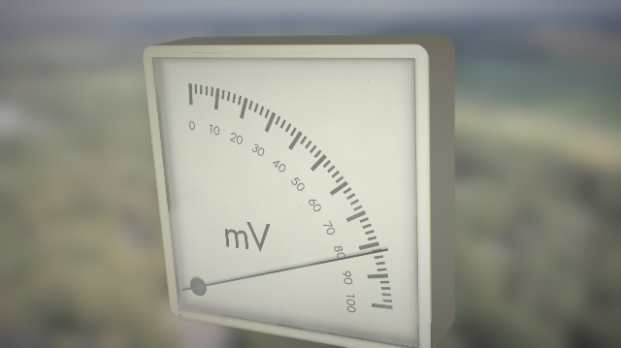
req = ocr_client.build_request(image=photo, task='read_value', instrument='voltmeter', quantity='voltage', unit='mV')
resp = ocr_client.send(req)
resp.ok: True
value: 82 mV
